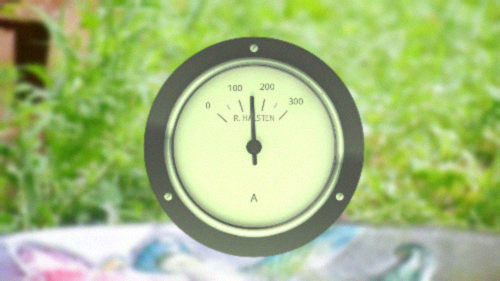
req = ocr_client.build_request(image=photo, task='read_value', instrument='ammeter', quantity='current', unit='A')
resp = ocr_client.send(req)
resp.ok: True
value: 150 A
